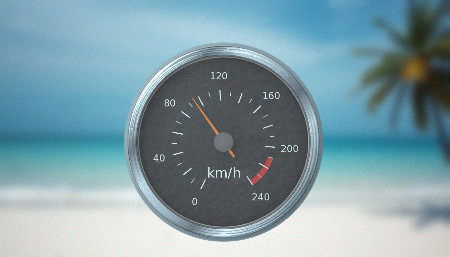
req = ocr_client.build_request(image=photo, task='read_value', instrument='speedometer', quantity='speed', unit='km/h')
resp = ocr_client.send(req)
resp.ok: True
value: 95 km/h
